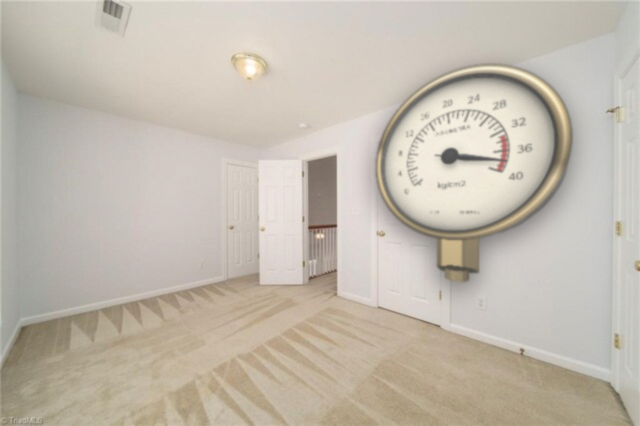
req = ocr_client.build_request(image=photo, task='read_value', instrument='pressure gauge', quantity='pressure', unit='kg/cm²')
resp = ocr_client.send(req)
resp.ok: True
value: 38 kg/cm²
